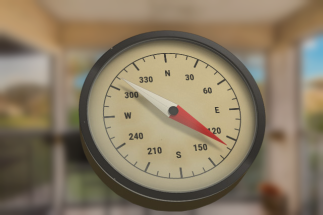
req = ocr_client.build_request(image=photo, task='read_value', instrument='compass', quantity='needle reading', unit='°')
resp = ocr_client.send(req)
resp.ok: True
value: 130 °
